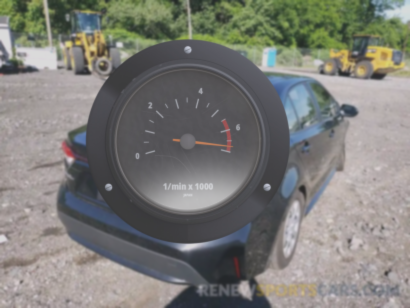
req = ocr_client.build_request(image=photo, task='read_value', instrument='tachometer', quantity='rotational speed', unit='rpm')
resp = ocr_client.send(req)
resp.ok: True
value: 6750 rpm
